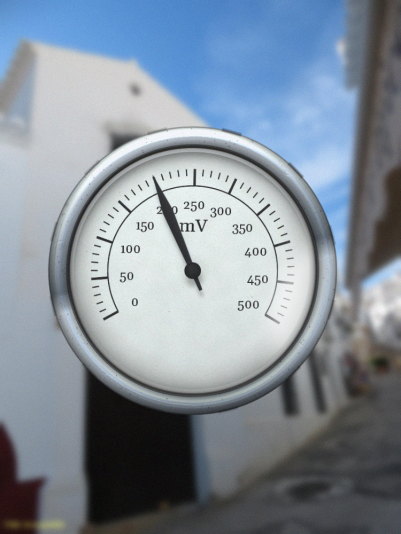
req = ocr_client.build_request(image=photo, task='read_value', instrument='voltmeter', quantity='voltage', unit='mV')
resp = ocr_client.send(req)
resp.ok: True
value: 200 mV
